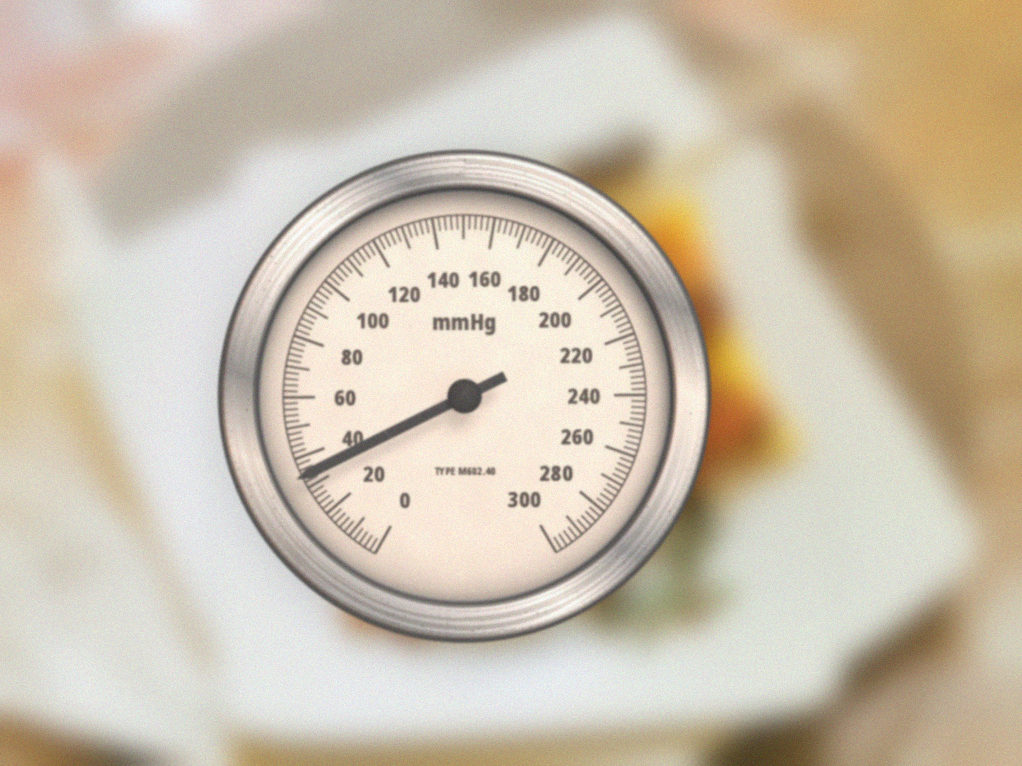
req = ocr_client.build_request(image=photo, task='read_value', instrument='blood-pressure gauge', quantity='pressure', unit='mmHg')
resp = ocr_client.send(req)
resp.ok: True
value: 34 mmHg
